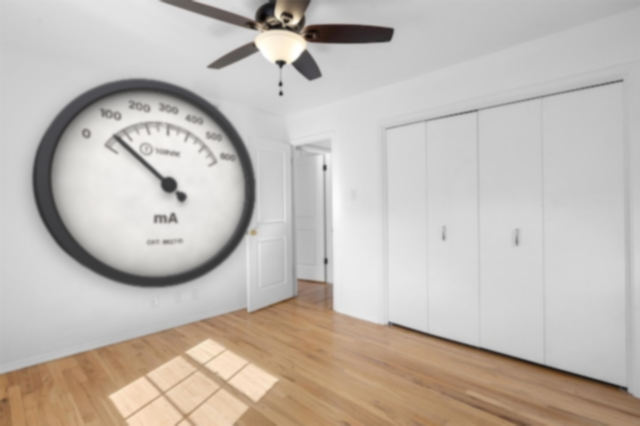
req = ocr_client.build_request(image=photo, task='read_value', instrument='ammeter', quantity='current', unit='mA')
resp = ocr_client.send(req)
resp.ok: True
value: 50 mA
